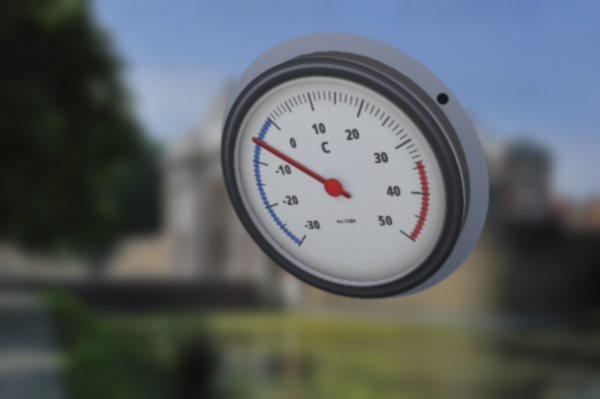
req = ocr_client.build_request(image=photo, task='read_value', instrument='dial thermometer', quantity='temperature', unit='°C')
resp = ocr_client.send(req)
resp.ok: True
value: -5 °C
